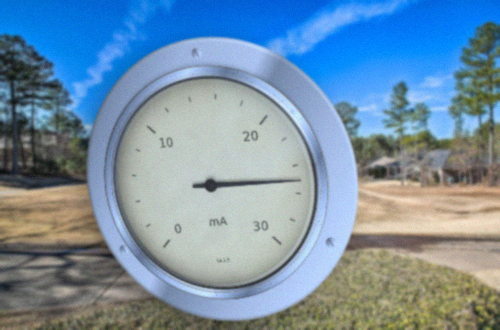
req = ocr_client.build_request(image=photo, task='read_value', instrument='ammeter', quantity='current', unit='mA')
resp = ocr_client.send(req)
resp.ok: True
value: 25 mA
